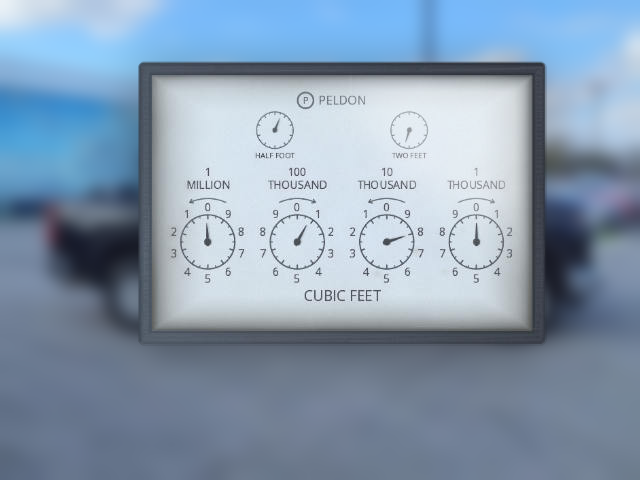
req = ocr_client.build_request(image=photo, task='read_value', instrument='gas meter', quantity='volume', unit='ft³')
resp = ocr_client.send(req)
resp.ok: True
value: 8000 ft³
